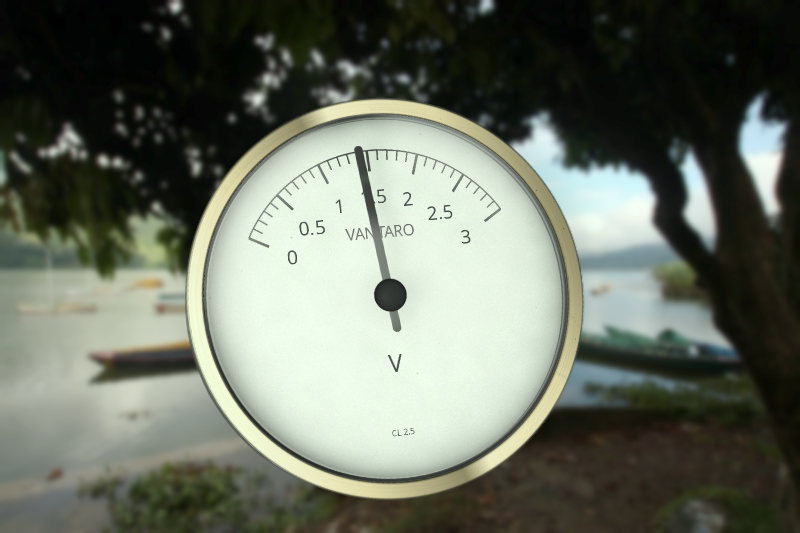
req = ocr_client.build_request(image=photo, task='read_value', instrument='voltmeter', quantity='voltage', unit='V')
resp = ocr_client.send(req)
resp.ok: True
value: 1.4 V
